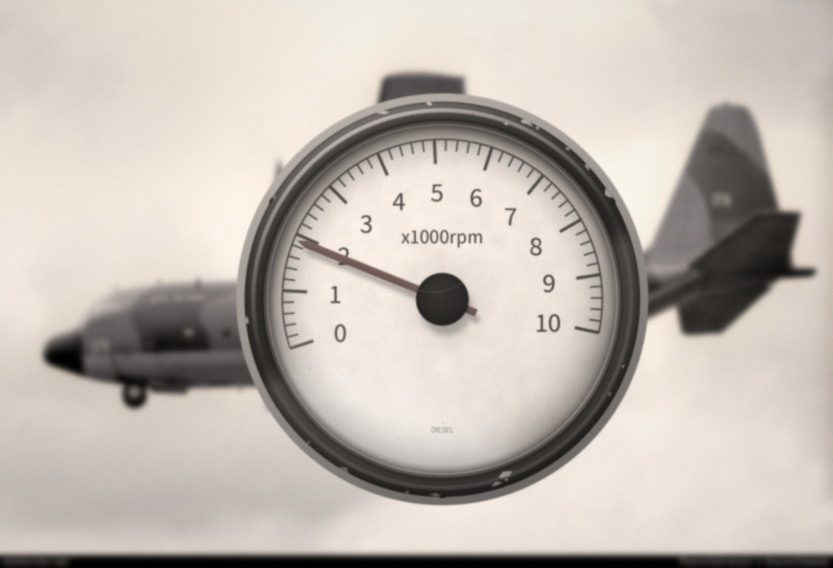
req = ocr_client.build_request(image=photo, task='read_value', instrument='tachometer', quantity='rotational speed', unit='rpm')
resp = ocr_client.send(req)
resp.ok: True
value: 1900 rpm
